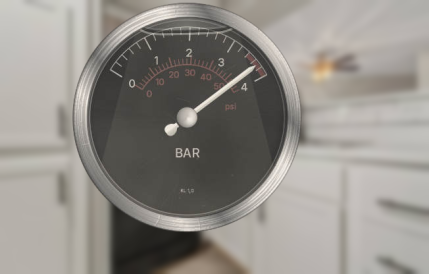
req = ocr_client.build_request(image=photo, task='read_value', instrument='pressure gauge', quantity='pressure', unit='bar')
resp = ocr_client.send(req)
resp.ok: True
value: 3.7 bar
